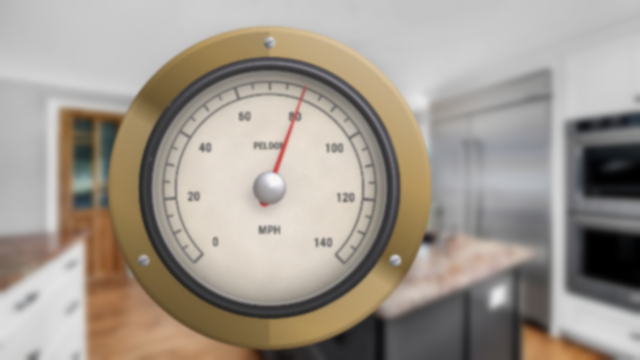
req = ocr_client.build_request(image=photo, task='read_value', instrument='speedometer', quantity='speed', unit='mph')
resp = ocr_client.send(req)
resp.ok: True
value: 80 mph
